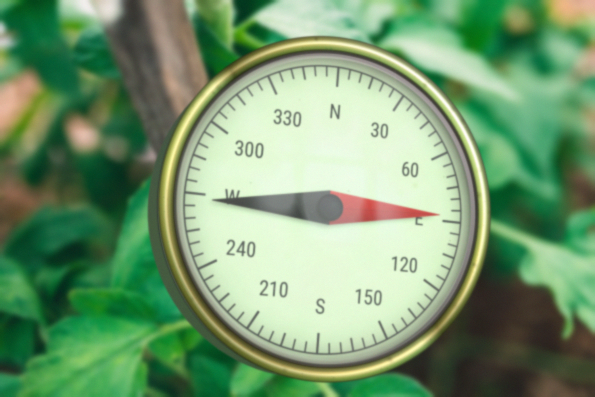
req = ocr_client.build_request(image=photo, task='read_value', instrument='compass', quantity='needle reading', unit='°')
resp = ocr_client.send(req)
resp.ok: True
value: 87.5 °
